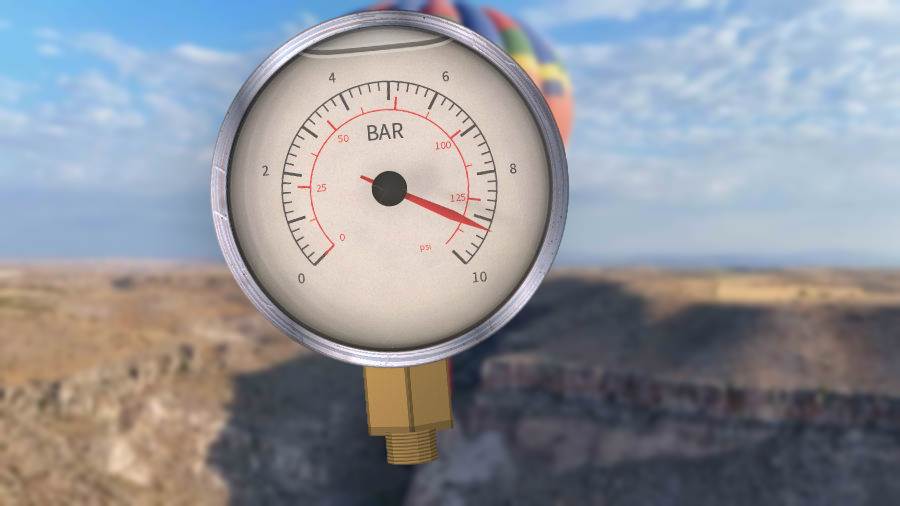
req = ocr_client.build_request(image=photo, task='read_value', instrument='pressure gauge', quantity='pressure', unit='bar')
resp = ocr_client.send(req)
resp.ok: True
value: 9.2 bar
